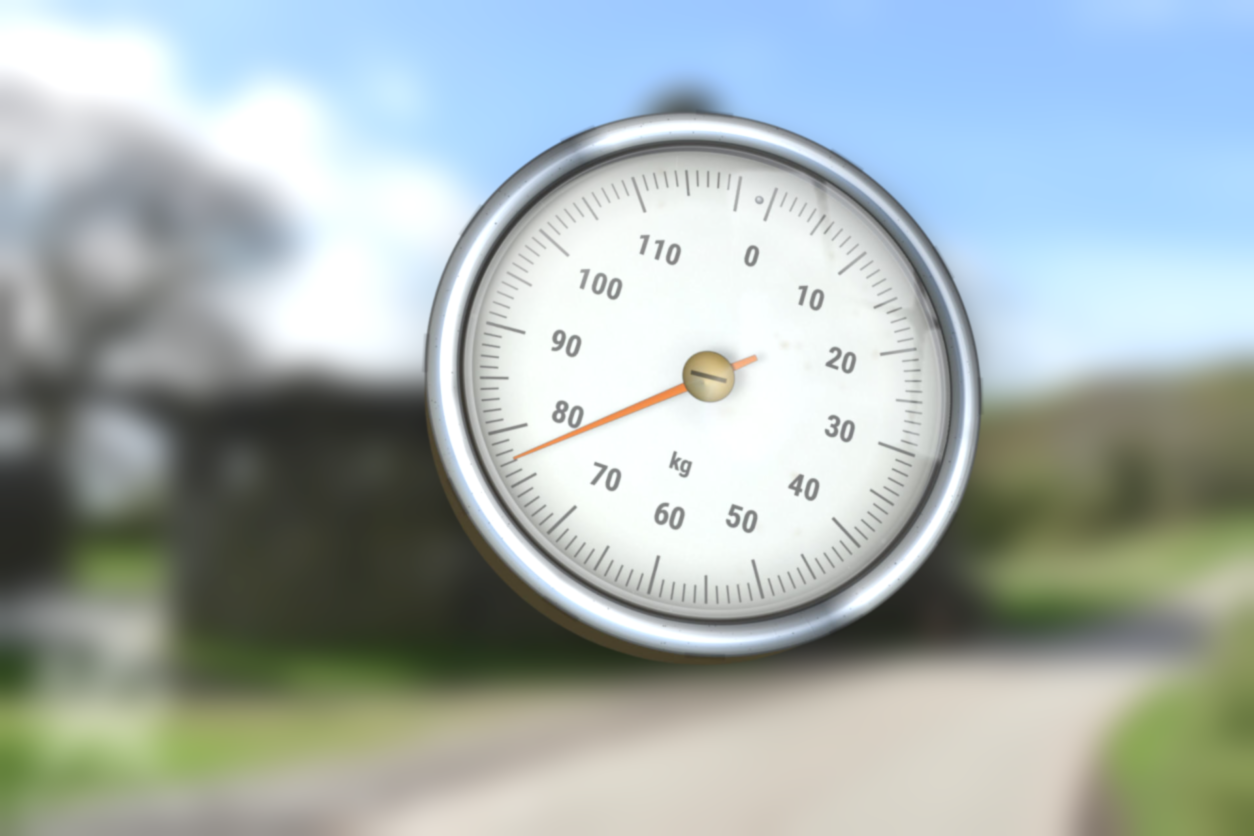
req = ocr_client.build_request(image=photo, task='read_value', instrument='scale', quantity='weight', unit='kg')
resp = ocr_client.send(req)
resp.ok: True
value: 77 kg
